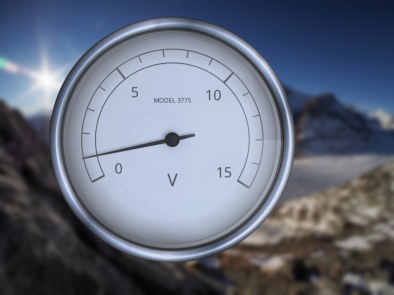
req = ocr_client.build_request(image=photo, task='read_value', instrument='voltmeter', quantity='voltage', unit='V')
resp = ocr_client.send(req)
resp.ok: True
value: 1 V
